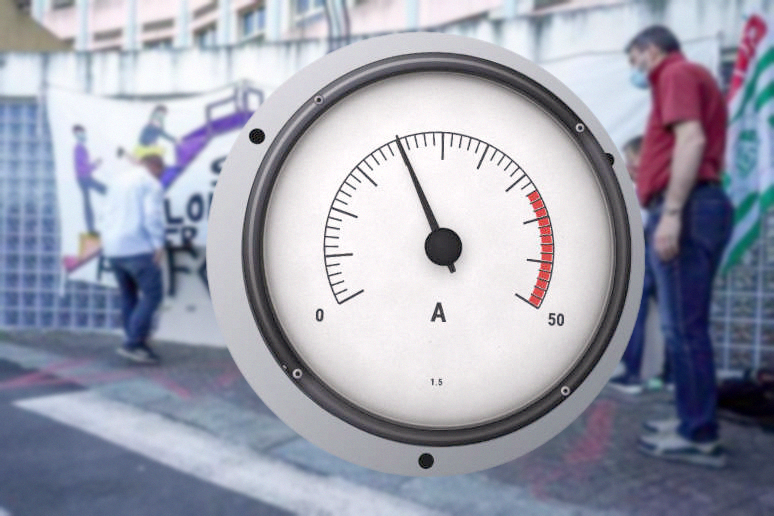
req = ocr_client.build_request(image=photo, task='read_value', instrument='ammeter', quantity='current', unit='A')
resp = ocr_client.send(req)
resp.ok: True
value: 20 A
